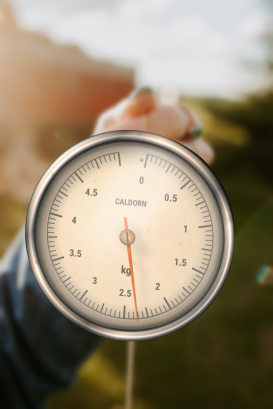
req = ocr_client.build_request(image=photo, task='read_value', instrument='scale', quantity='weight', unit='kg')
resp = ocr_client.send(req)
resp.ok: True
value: 2.35 kg
